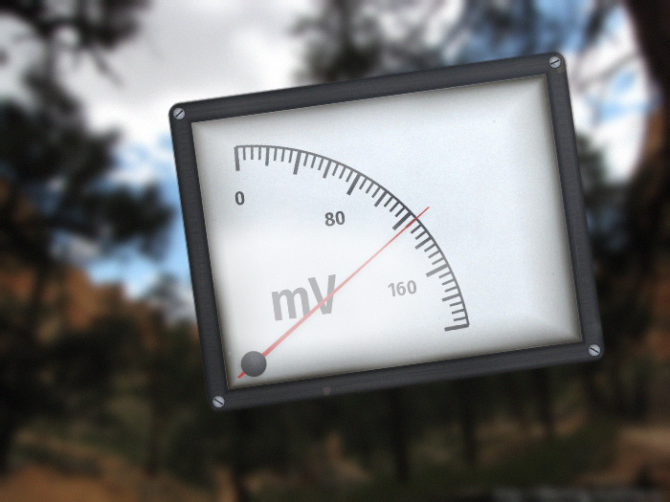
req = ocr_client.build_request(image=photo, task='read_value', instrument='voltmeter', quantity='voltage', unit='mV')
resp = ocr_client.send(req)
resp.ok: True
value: 125 mV
